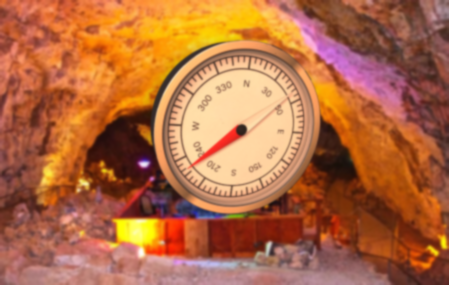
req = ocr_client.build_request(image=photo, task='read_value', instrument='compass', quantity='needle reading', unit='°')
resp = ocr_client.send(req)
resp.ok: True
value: 230 °
